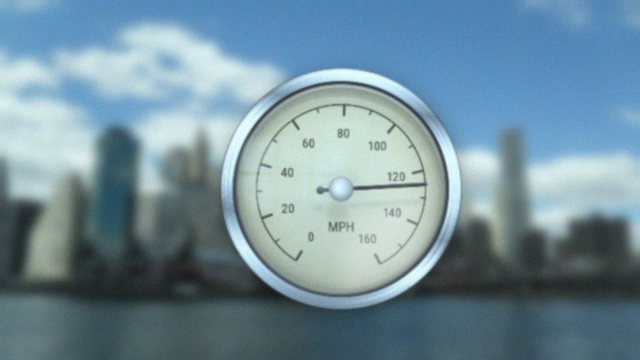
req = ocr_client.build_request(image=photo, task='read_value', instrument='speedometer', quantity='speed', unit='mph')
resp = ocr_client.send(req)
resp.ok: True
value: 125 mph
